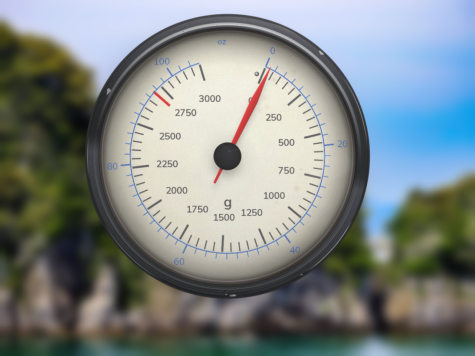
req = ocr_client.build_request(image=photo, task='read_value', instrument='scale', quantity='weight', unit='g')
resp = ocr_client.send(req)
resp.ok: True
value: 25 g
